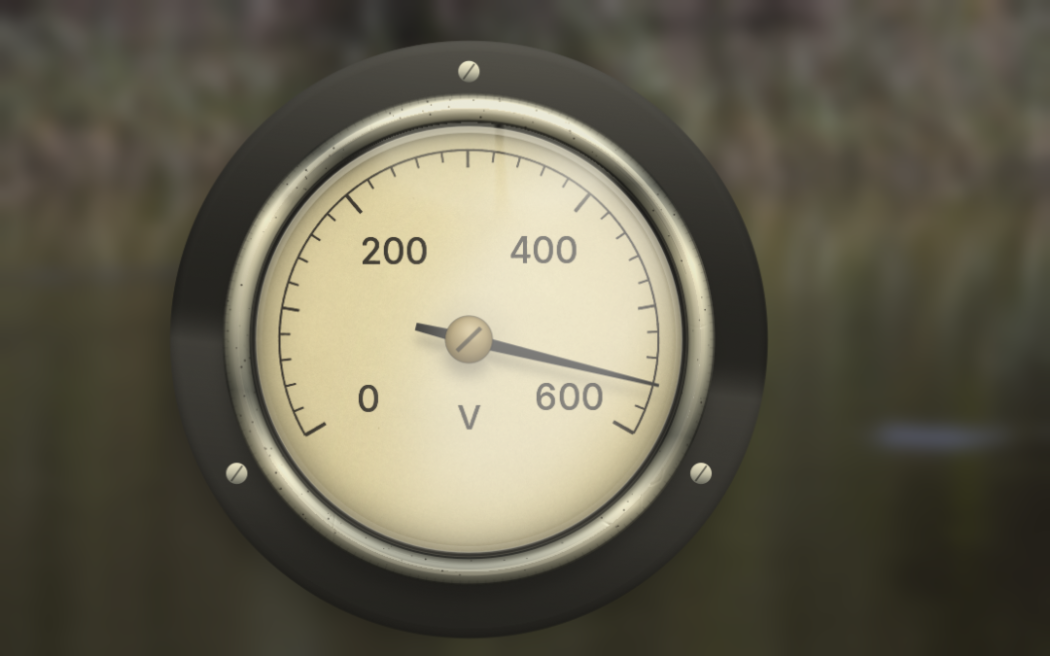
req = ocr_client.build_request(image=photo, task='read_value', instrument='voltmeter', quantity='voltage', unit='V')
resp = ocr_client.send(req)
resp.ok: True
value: 560 V
